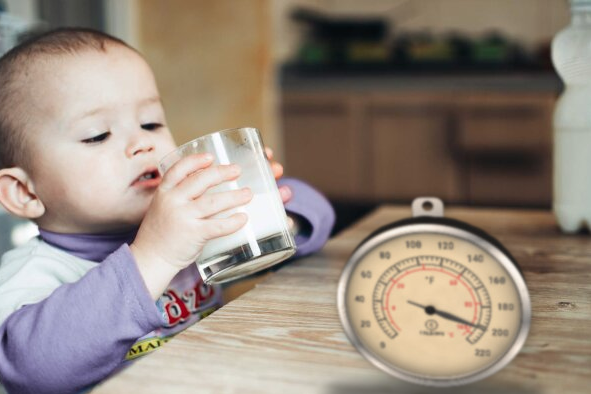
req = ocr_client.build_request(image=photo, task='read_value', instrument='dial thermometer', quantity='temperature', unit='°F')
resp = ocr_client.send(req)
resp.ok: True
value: 200 °F
